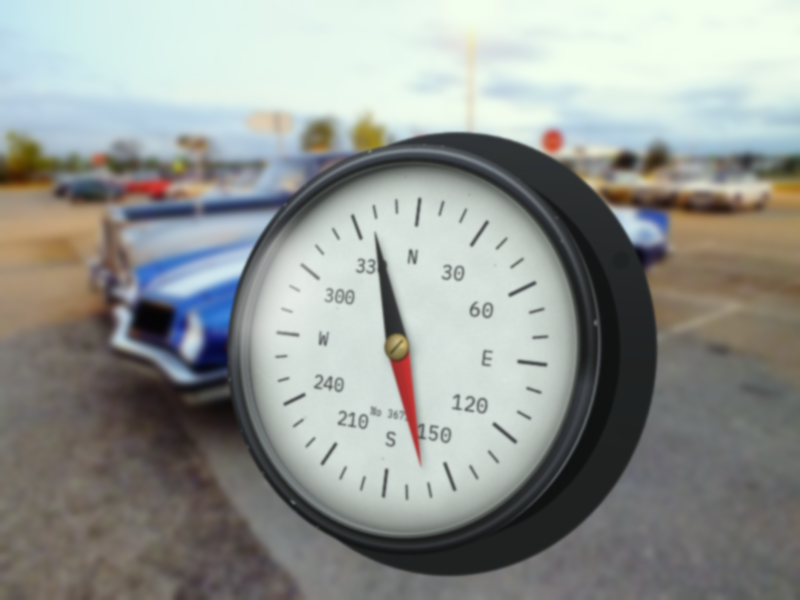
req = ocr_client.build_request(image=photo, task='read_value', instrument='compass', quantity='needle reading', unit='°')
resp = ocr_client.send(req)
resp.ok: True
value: 160 °
